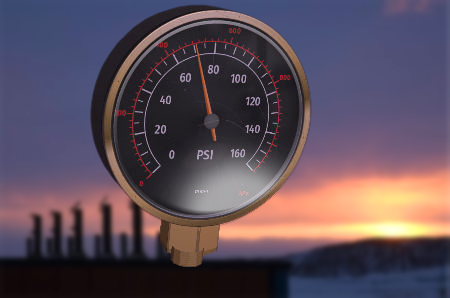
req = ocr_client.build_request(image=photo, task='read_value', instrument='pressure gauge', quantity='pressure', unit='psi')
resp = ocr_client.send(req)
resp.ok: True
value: 70 psi
